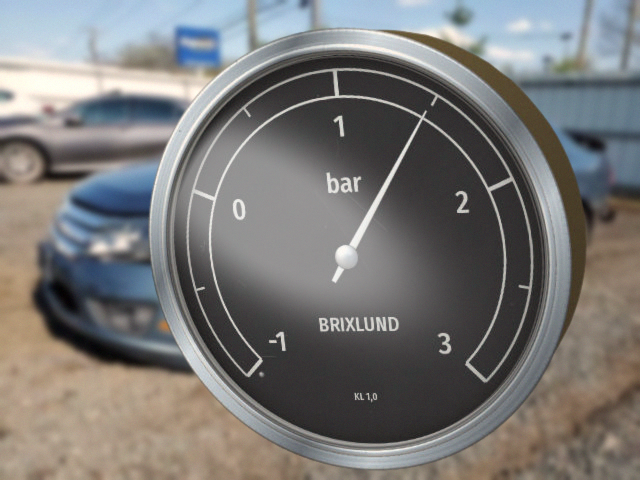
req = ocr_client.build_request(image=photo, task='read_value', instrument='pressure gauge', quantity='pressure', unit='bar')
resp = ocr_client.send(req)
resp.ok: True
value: 1.5 bar
